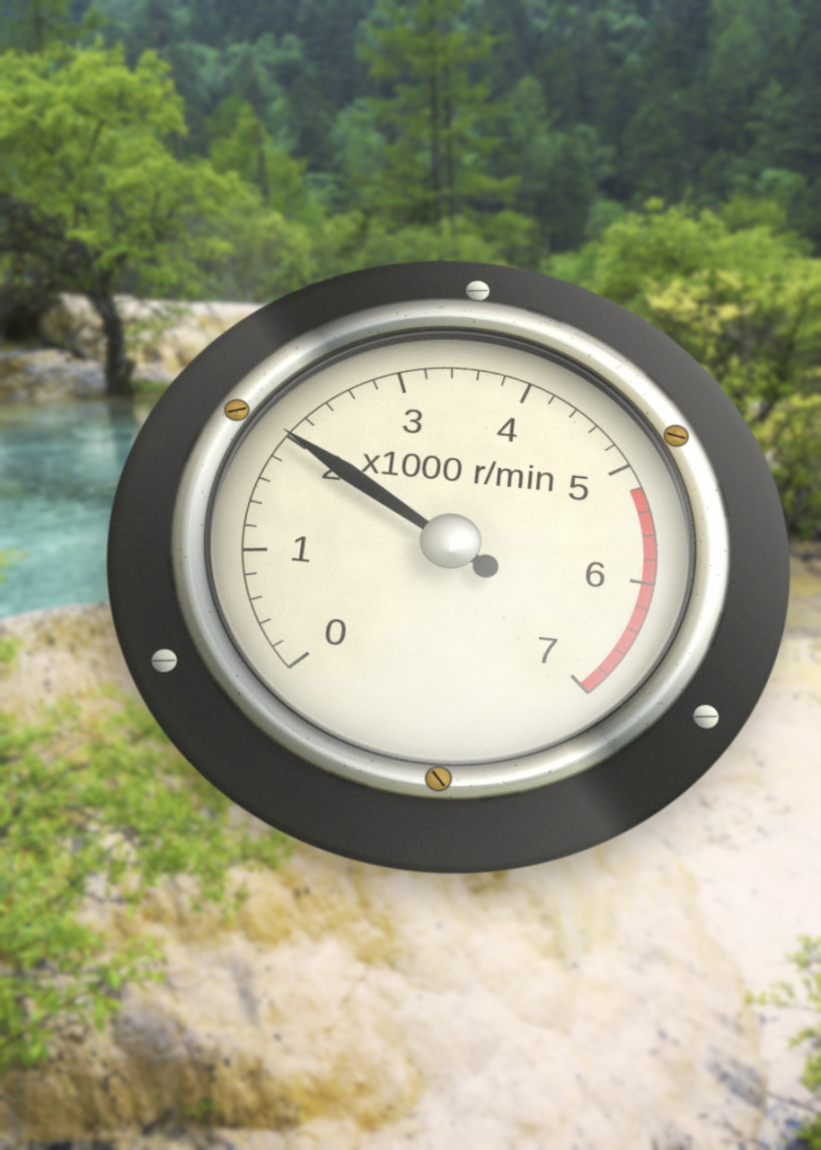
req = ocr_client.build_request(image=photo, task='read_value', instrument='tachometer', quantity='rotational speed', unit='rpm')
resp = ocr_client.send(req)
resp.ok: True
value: 2000 rpm
